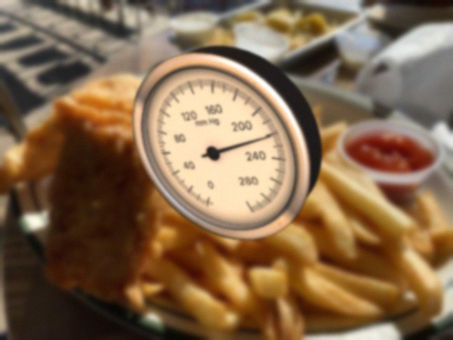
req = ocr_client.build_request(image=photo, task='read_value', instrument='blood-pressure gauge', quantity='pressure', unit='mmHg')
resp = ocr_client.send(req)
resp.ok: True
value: 220 mmHg
